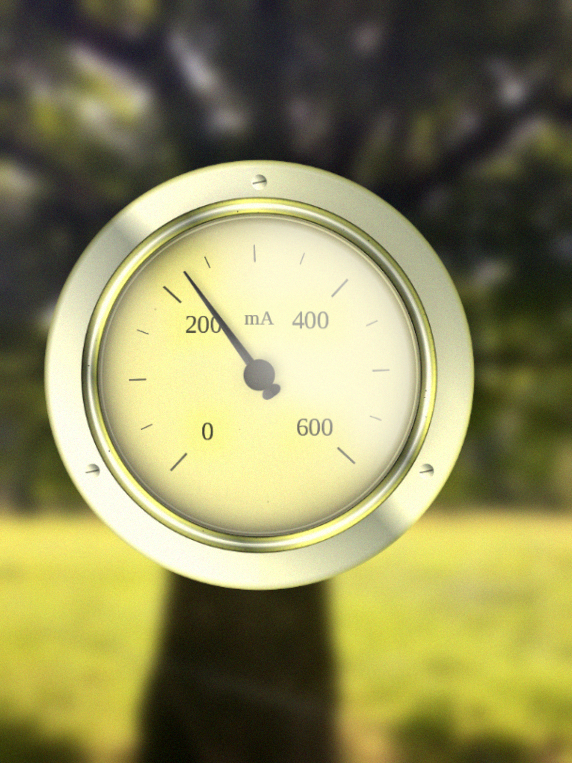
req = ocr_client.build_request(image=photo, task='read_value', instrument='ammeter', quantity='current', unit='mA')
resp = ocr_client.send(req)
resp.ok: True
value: 225 mA
